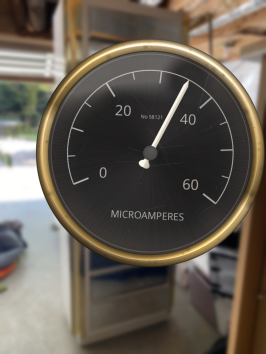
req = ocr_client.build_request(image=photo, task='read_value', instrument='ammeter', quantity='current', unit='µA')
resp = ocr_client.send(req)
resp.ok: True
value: 35 µA
